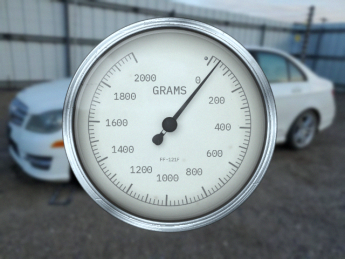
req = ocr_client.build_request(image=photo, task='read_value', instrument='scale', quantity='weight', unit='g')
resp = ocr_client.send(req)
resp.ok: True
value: 40 g
